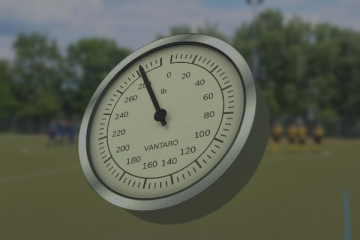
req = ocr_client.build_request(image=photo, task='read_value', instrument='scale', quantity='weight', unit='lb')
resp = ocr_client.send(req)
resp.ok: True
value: 284 lb
